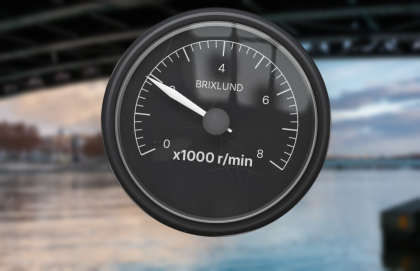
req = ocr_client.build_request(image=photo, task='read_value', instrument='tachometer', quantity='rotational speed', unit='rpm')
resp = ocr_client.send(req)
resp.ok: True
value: 1900 rpm
